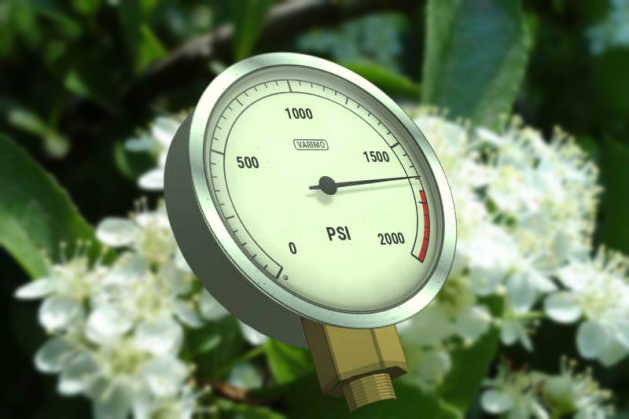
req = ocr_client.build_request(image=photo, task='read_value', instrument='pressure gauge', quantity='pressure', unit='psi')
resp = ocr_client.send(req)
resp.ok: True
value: 1650 psi
